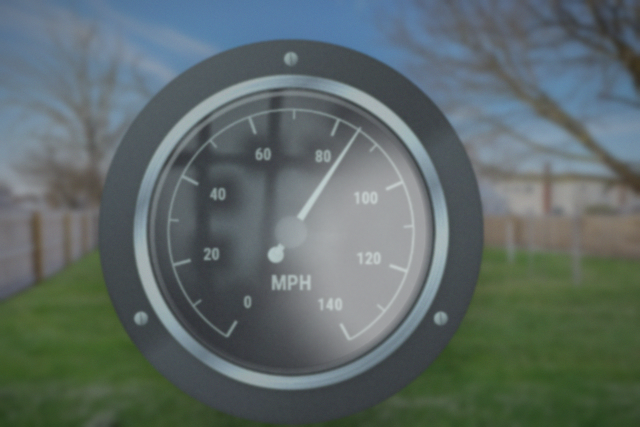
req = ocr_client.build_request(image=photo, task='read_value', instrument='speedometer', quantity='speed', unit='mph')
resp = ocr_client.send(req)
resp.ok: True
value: 85 mph
